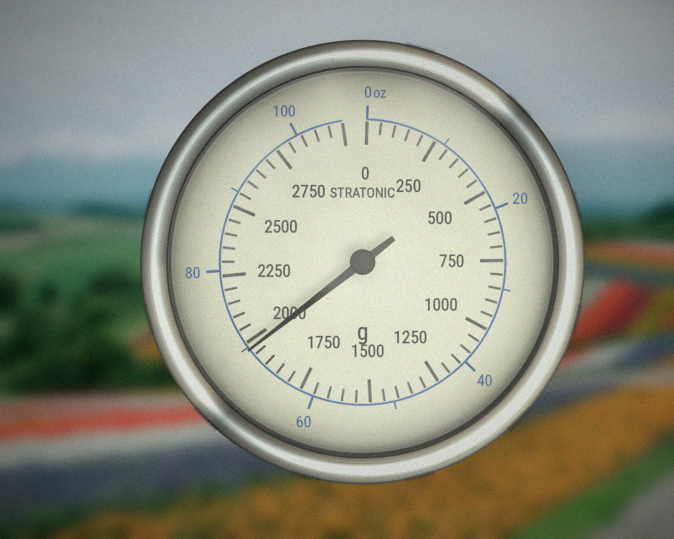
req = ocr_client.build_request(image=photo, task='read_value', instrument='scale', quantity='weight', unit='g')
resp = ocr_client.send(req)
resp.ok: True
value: 1975 g
